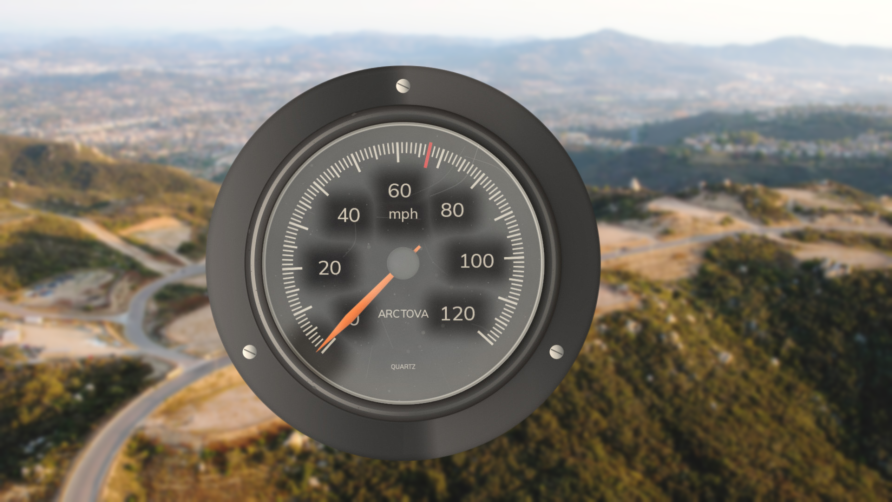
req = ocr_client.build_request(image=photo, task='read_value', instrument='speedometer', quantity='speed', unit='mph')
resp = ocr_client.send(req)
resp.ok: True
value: 1 mph
